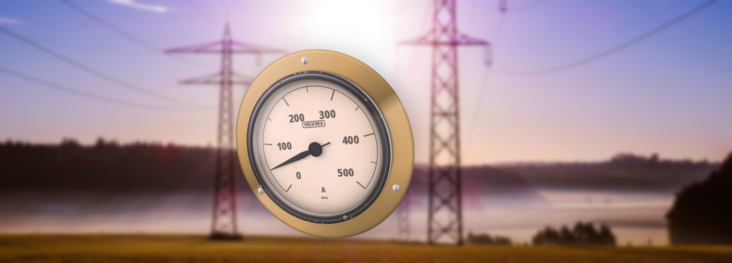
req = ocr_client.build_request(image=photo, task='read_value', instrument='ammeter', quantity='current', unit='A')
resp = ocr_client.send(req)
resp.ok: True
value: 50 A
